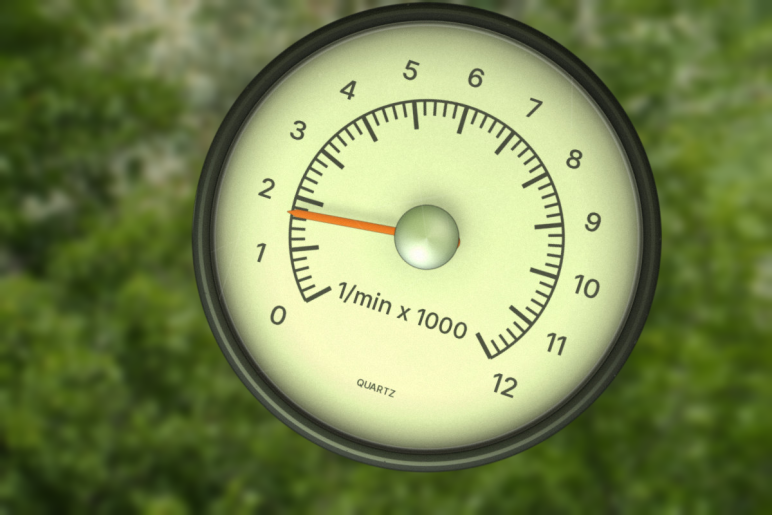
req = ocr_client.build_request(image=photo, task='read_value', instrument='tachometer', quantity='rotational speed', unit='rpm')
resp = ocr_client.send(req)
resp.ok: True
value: 1700 rpm
